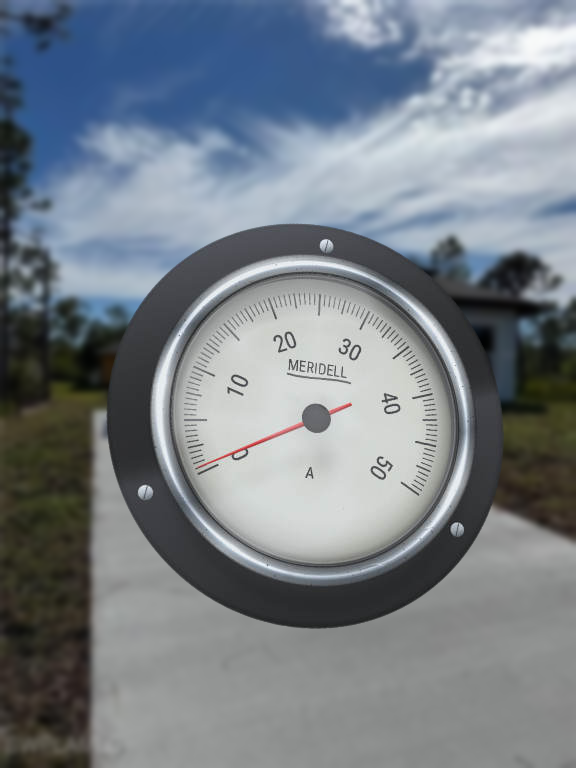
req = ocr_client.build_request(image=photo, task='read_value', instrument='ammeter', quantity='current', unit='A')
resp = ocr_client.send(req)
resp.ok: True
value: 0.5 A
